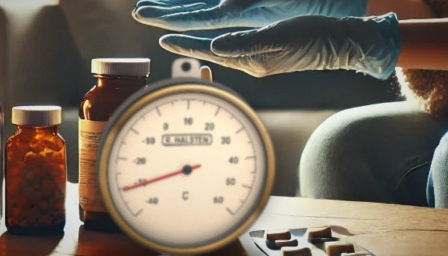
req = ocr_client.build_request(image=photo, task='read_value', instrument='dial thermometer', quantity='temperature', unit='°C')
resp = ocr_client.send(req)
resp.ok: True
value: -30 °C
